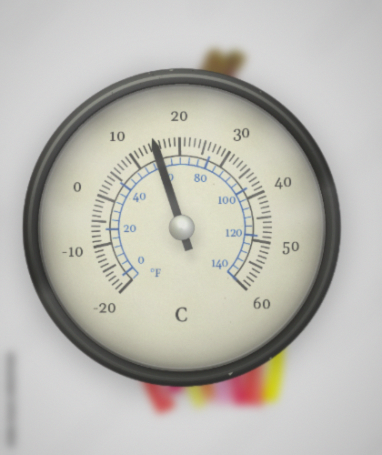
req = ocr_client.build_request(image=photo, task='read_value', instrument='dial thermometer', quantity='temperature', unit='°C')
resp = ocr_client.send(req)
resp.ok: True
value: 15 °C
